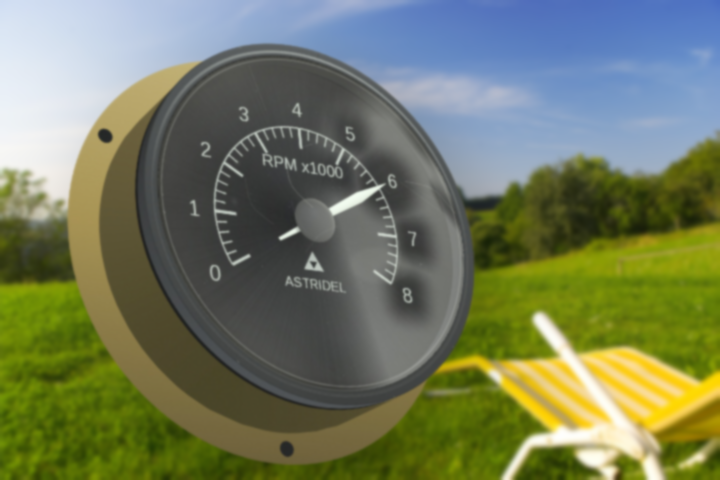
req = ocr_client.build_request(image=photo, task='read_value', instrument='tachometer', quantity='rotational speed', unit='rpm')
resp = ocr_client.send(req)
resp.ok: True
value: 6000 rpm
